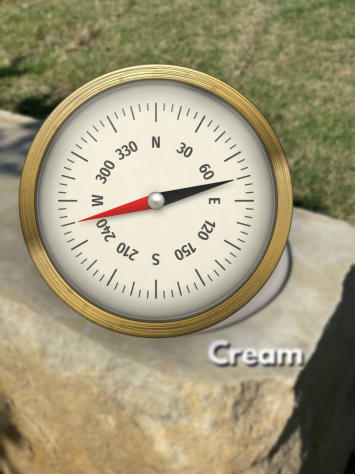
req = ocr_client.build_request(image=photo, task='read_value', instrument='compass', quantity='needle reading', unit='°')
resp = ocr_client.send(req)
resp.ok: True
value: 255 °
